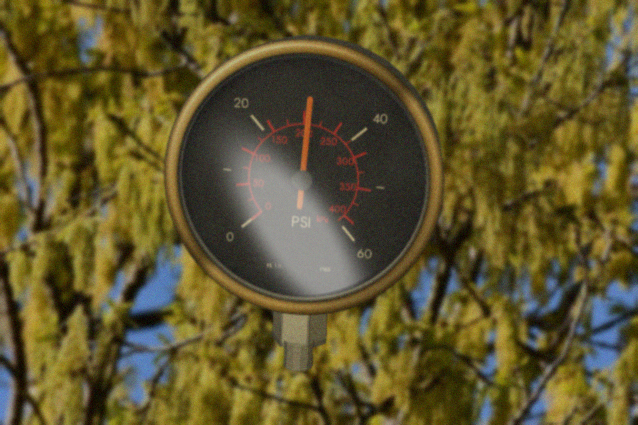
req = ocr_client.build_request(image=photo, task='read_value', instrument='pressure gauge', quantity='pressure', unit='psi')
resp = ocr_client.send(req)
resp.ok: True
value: 30 psi
